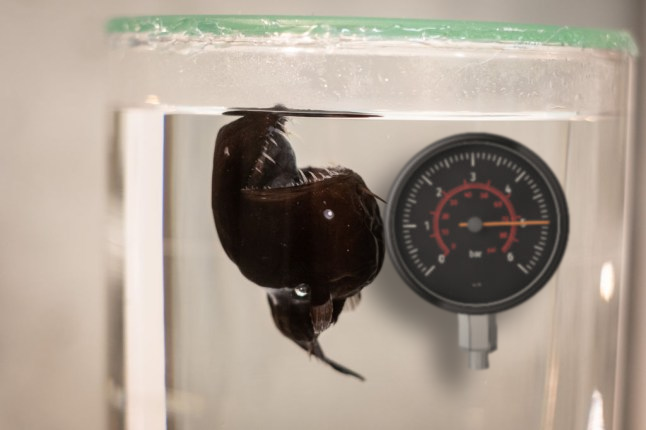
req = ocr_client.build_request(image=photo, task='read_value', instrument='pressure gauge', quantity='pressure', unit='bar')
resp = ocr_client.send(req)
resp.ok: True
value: 5 bar
